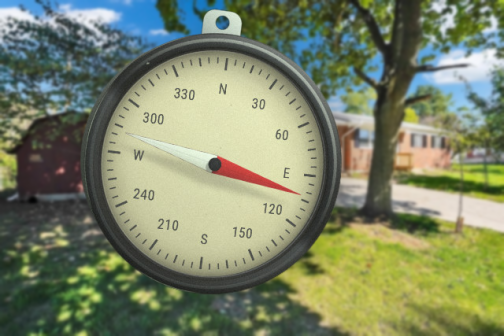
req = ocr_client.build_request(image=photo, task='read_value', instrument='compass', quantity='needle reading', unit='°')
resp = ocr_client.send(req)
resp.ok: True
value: 102.5 °
